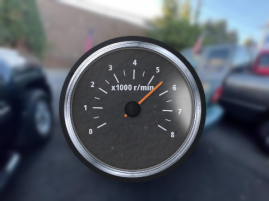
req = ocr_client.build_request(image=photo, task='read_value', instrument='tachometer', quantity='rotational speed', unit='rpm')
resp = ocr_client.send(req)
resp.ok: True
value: 5500 rpm
